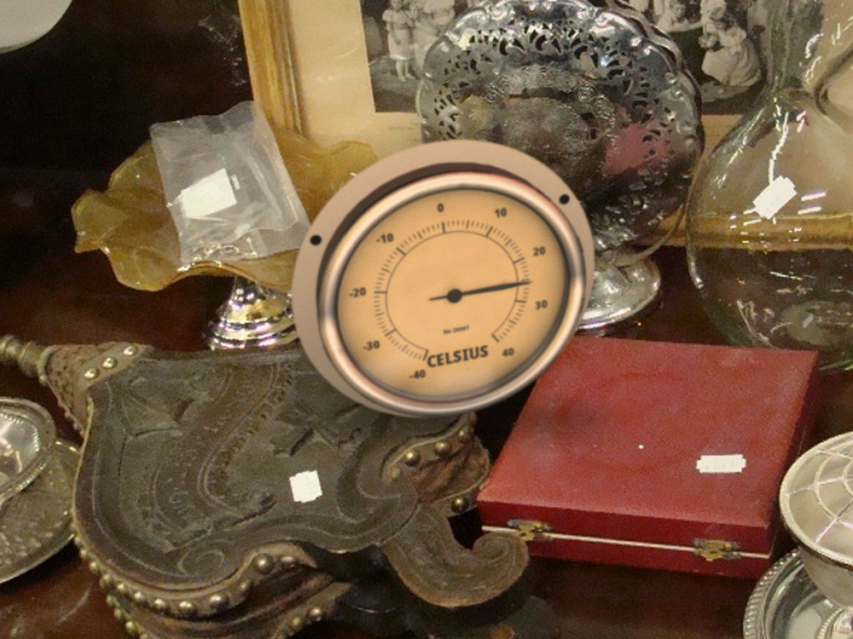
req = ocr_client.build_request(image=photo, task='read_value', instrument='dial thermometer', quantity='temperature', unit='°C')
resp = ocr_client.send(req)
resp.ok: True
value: 25 °C
